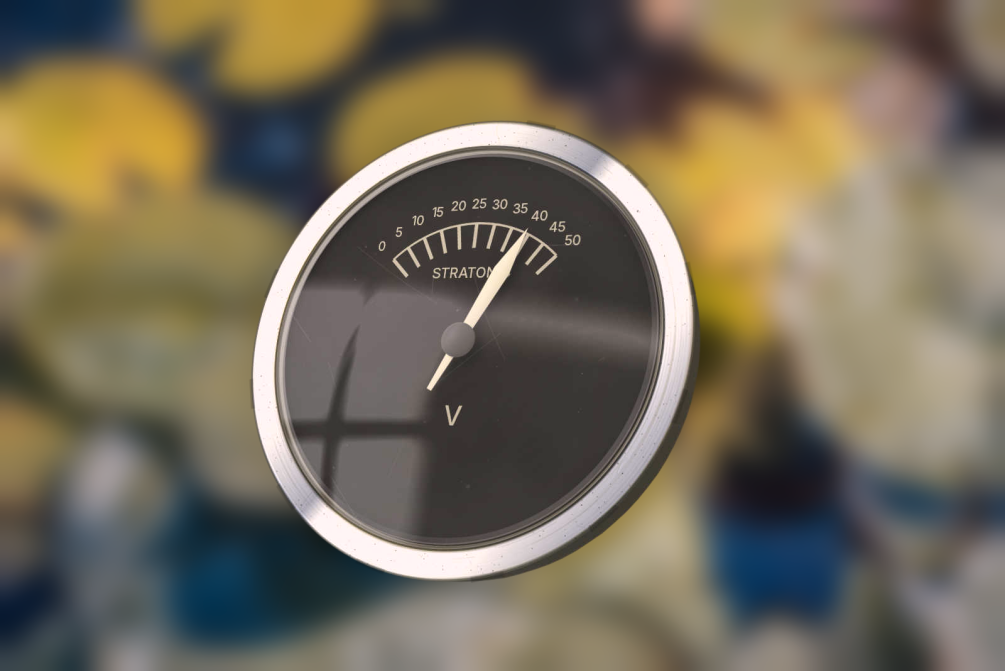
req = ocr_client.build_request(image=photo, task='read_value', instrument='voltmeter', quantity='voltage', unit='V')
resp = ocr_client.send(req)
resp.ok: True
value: 40 V
